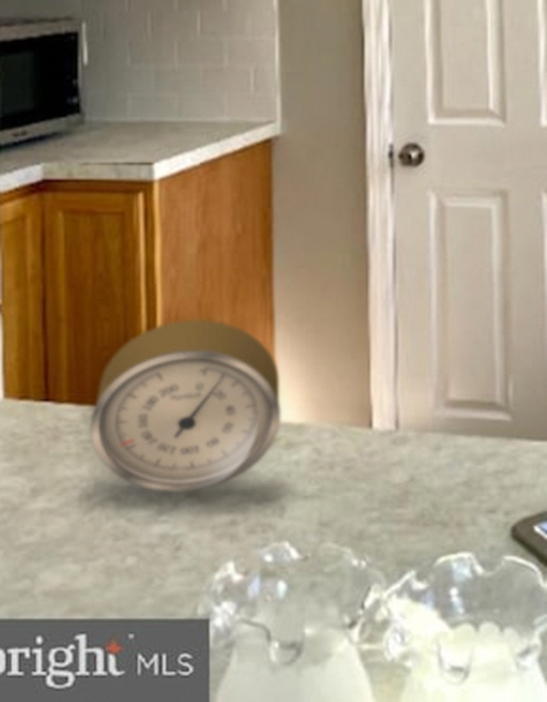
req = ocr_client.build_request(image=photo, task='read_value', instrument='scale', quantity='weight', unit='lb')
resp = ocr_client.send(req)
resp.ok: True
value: 10 lb
